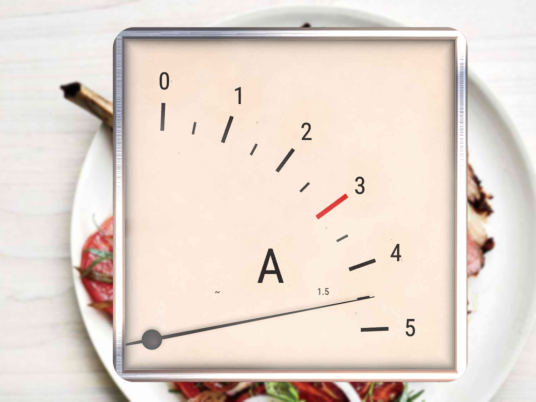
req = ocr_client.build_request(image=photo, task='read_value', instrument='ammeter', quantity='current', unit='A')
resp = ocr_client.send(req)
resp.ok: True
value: 4.5 A
